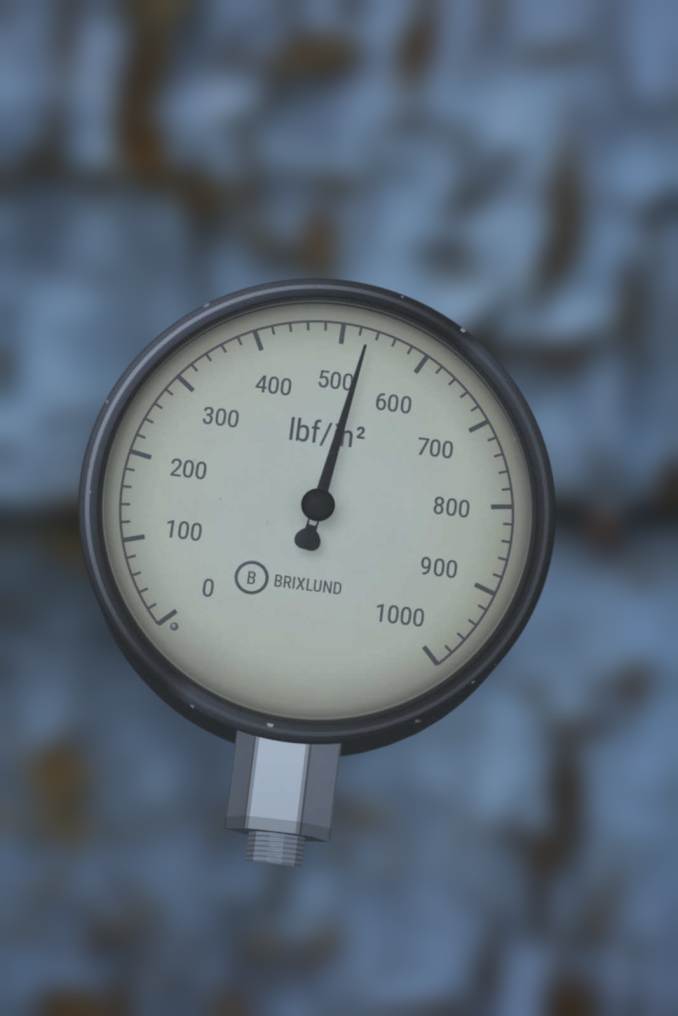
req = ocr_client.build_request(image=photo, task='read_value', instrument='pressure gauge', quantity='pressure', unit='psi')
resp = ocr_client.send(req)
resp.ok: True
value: 530 psi
